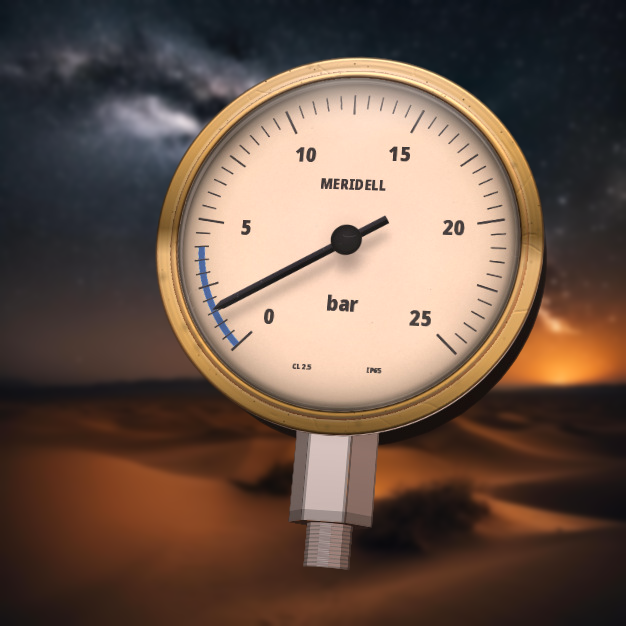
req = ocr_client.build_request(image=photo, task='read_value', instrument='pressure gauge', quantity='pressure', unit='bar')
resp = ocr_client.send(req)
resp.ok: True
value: 1.5 bar
